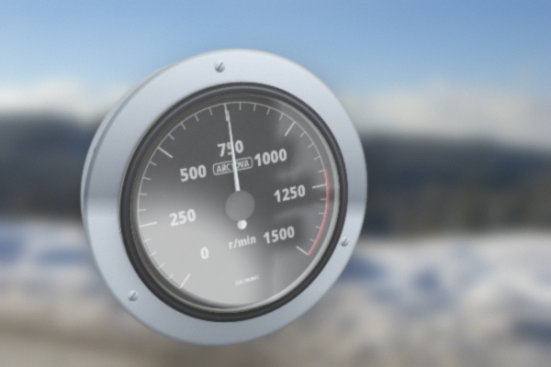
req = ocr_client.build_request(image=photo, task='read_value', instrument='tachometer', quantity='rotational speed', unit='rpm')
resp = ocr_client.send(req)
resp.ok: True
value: 750 rpm
